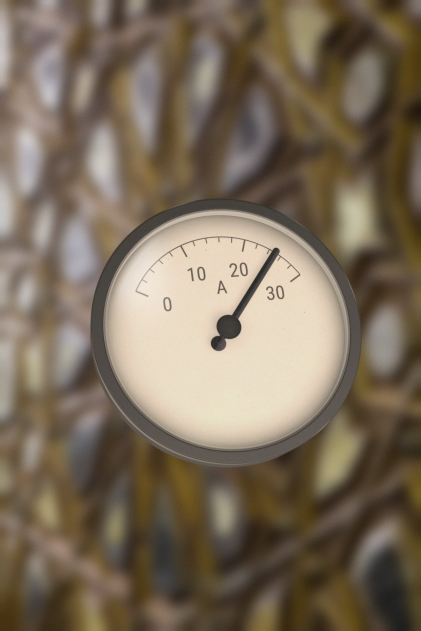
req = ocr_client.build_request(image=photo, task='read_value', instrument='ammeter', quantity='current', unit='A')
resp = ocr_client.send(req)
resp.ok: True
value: 25 A
